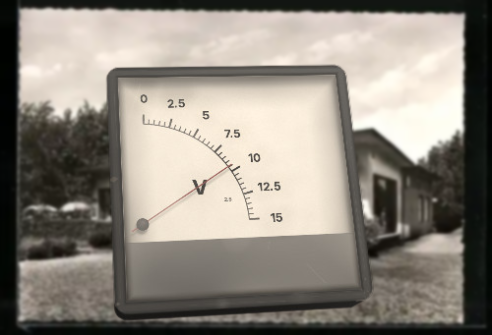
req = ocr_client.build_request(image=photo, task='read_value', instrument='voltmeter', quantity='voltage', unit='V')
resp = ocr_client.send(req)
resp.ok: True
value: 9.5 V
